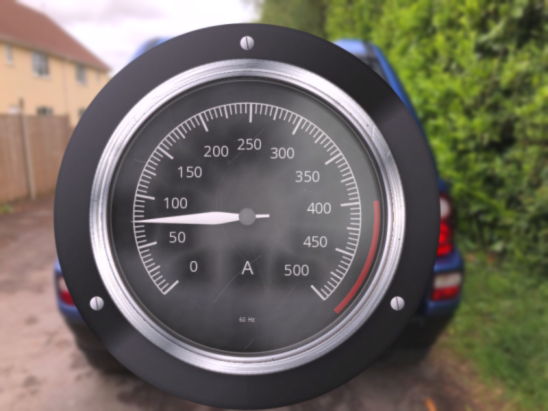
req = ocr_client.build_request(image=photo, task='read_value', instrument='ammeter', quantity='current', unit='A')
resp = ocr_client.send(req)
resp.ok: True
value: 75 A
